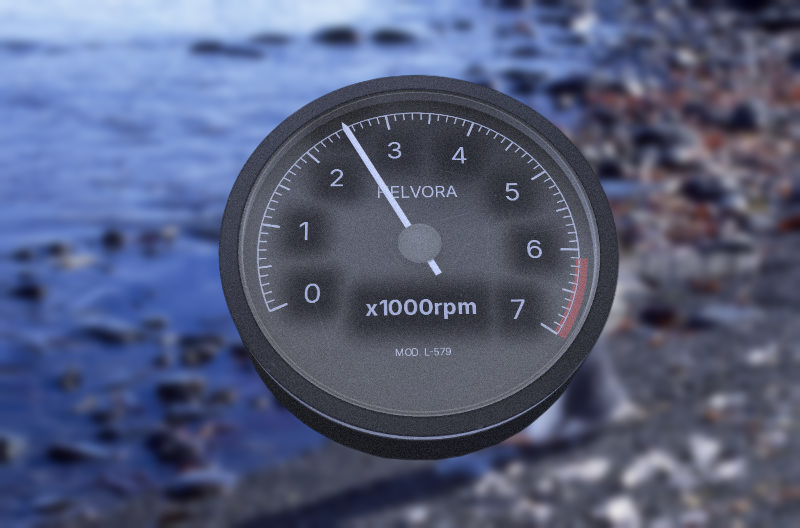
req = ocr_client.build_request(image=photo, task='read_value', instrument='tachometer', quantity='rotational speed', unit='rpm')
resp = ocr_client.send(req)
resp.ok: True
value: 2500 rpm
